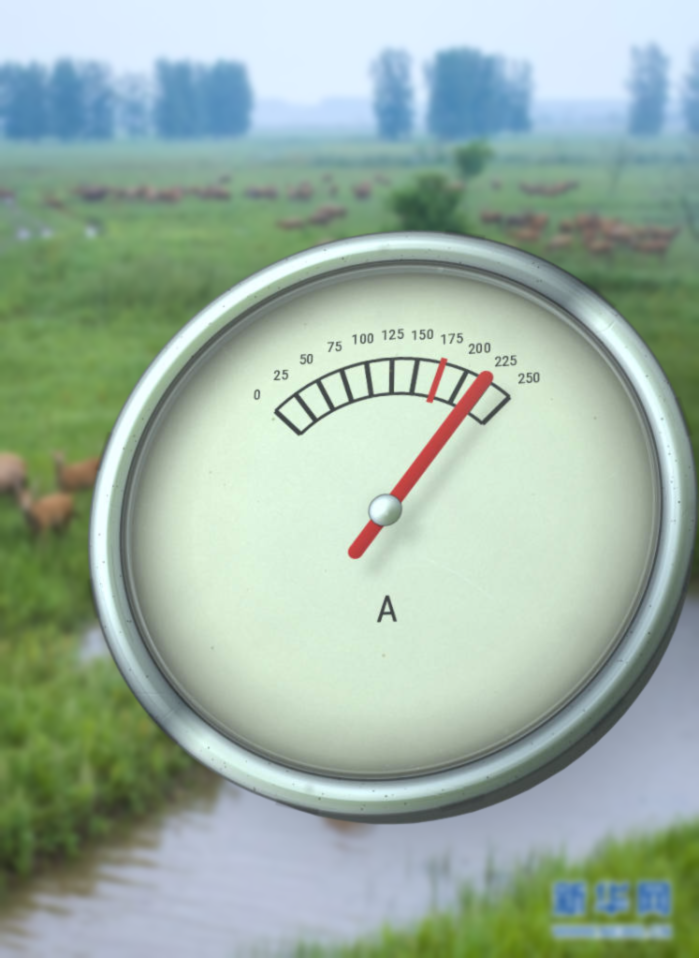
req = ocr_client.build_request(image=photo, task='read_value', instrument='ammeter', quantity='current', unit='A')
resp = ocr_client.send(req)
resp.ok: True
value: 225 A
